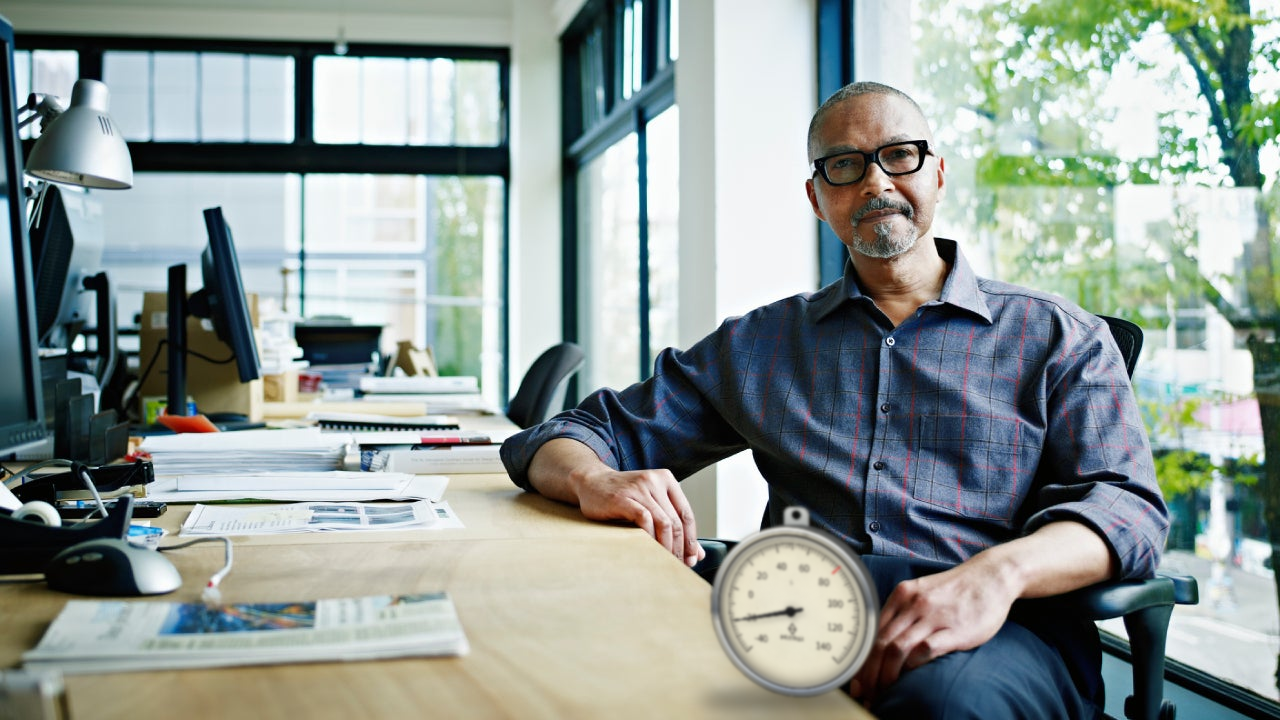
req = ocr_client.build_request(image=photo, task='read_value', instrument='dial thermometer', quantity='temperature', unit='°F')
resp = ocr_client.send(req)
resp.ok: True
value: -20 °F
